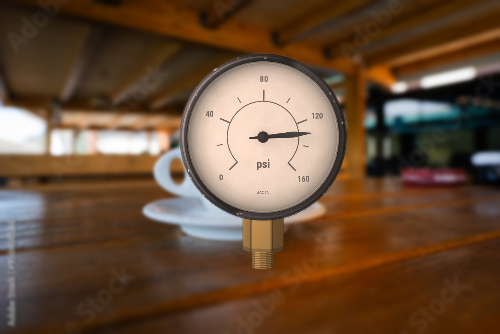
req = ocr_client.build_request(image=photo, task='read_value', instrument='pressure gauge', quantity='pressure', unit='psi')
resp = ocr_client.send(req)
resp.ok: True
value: 130 psi
